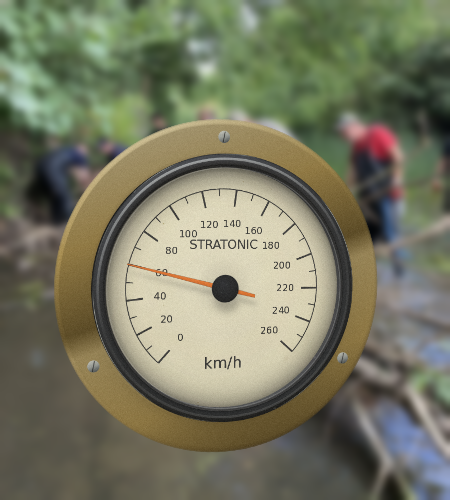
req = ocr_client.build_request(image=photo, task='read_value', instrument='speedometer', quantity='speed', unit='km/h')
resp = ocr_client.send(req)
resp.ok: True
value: 60 km/h
